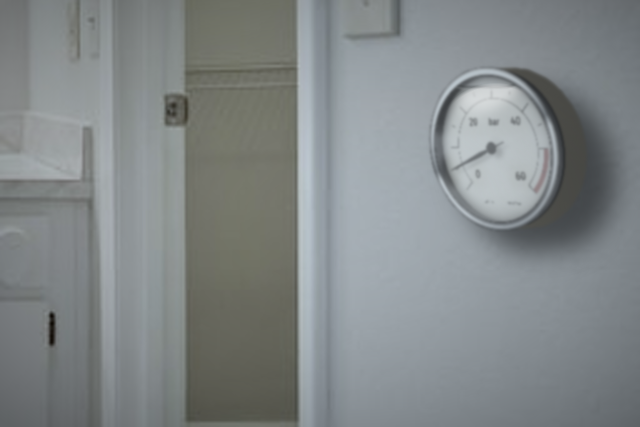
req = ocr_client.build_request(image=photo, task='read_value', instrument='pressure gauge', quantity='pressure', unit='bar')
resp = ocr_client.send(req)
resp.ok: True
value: 5 bar
